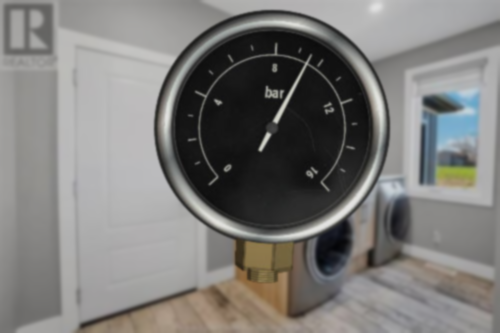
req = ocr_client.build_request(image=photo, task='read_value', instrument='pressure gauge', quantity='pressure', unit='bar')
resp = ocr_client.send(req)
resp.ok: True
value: 9.5 bar
